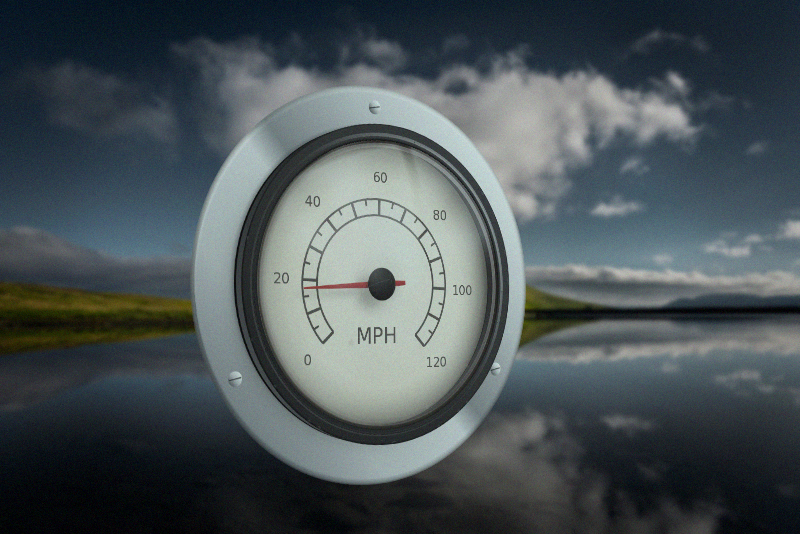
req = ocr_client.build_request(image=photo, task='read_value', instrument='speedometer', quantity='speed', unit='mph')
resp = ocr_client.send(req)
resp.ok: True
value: 17.5 mph
